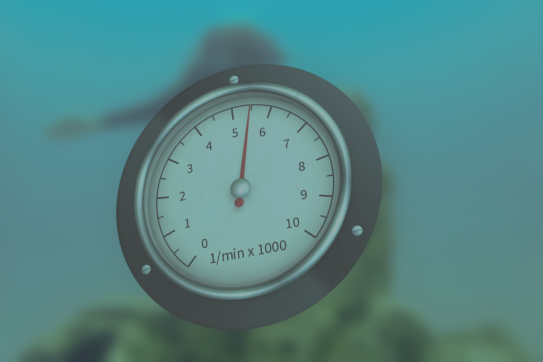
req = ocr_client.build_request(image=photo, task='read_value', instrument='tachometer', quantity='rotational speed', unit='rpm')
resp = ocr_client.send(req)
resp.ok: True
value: 5500 rpm
